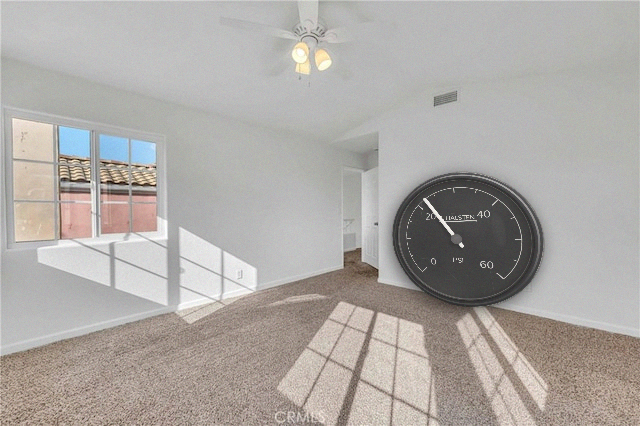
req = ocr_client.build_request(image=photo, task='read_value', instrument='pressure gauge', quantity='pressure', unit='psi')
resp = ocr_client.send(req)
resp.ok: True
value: 22.5 psi
